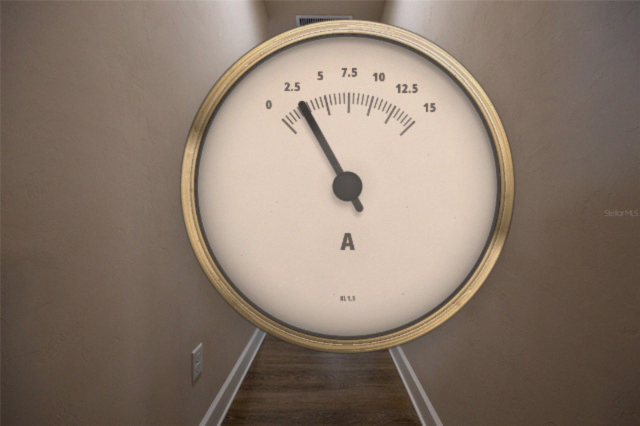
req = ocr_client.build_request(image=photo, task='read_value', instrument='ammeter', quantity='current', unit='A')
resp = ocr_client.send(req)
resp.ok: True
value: 2.5 A
